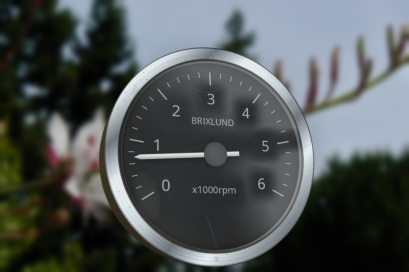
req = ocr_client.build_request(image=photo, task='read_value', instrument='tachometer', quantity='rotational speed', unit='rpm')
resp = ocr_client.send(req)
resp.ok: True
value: 700 rpm
